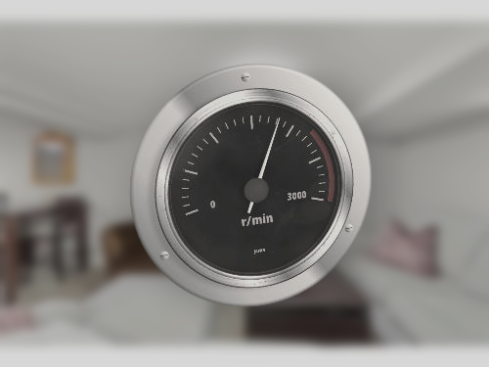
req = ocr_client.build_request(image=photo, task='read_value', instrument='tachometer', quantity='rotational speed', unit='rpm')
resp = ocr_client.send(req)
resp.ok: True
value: 1800 rpm
